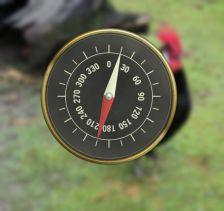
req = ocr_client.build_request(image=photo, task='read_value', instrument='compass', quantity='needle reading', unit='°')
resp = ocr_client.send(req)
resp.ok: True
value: 195 °
